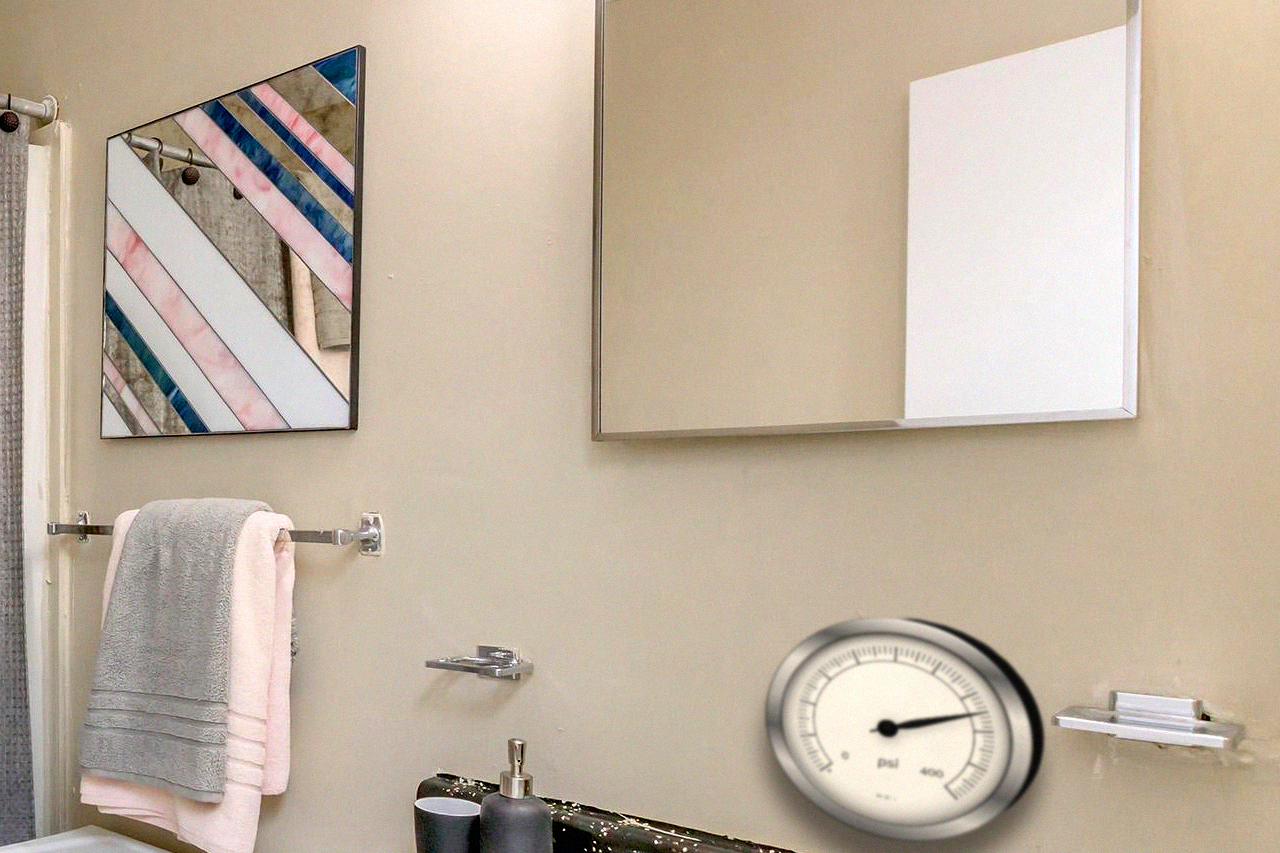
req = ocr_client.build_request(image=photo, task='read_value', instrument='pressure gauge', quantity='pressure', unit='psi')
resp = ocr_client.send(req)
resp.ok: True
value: 300 psi
